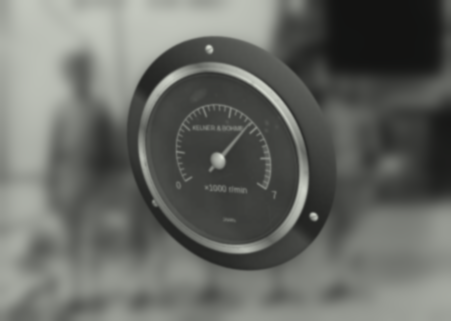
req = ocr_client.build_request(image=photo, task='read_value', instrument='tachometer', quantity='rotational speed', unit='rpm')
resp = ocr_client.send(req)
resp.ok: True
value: 4800 rpm
